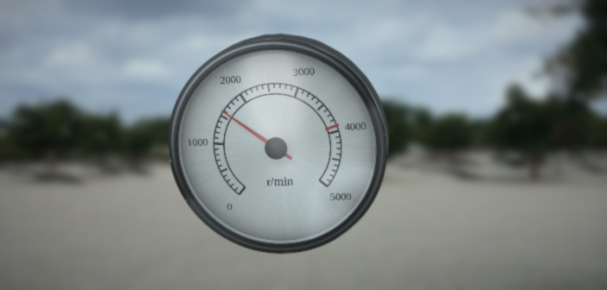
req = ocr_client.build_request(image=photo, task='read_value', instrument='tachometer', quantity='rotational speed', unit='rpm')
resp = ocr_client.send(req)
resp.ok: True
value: 1600 rpm
